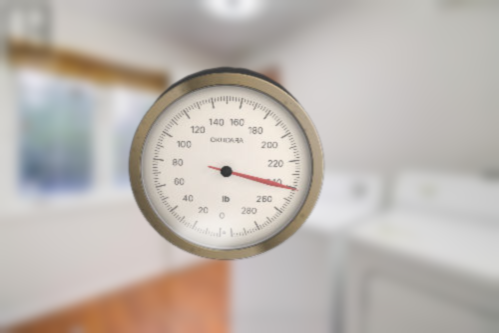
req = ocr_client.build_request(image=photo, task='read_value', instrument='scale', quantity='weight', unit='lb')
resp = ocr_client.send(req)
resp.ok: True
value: 240 lb
